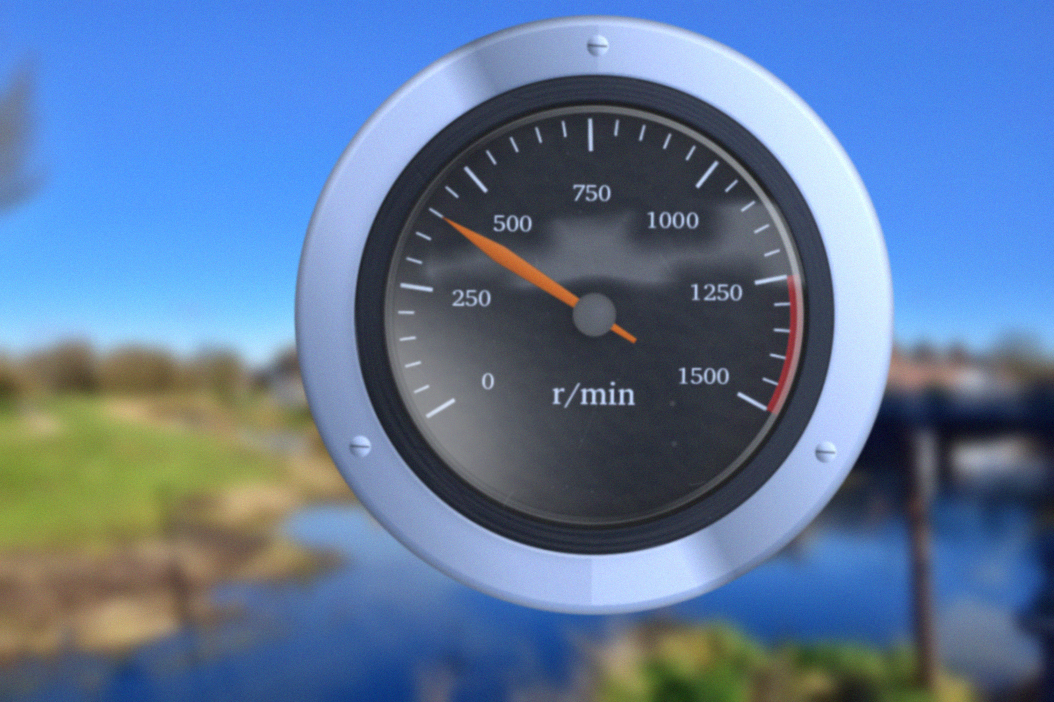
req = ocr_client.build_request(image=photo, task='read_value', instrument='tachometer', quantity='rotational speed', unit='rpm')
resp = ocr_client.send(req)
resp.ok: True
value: 400 rpm
